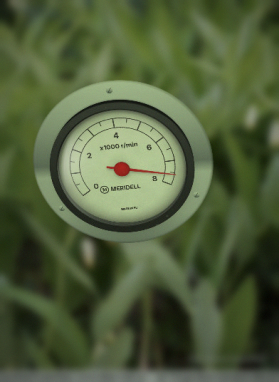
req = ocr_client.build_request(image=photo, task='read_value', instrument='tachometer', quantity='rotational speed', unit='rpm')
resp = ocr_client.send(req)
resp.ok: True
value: 7500 rpm
